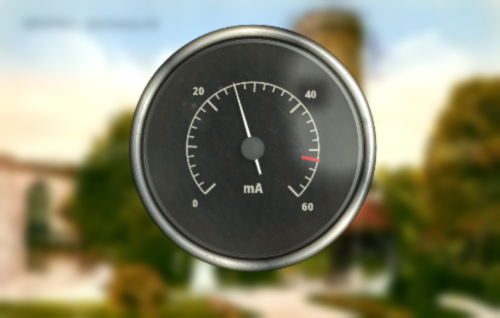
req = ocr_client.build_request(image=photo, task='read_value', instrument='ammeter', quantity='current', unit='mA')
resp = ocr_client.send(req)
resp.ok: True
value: 26 mA
